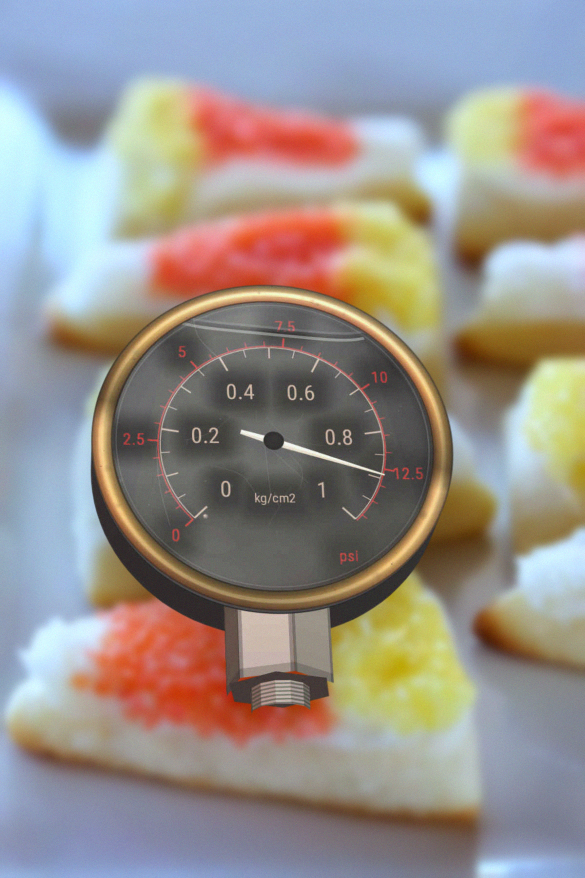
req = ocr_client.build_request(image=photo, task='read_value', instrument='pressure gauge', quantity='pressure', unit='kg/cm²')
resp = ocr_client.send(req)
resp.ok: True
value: 0.9 kg/cm²
